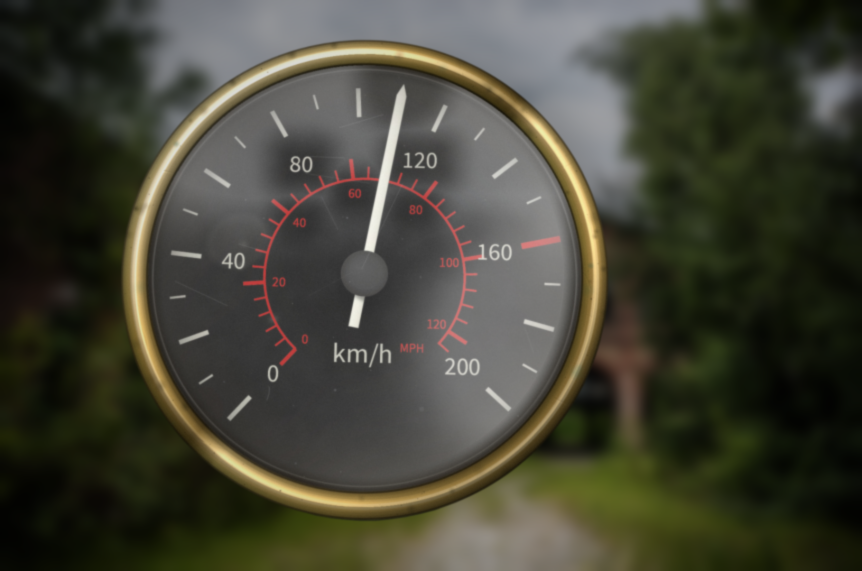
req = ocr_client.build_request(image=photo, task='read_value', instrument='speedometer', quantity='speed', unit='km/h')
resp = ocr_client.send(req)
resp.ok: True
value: 110 km/h
